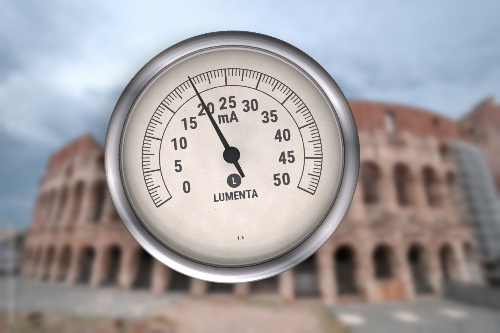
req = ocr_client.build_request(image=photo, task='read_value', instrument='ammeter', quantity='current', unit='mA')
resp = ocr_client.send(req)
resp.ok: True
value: 20 mA
